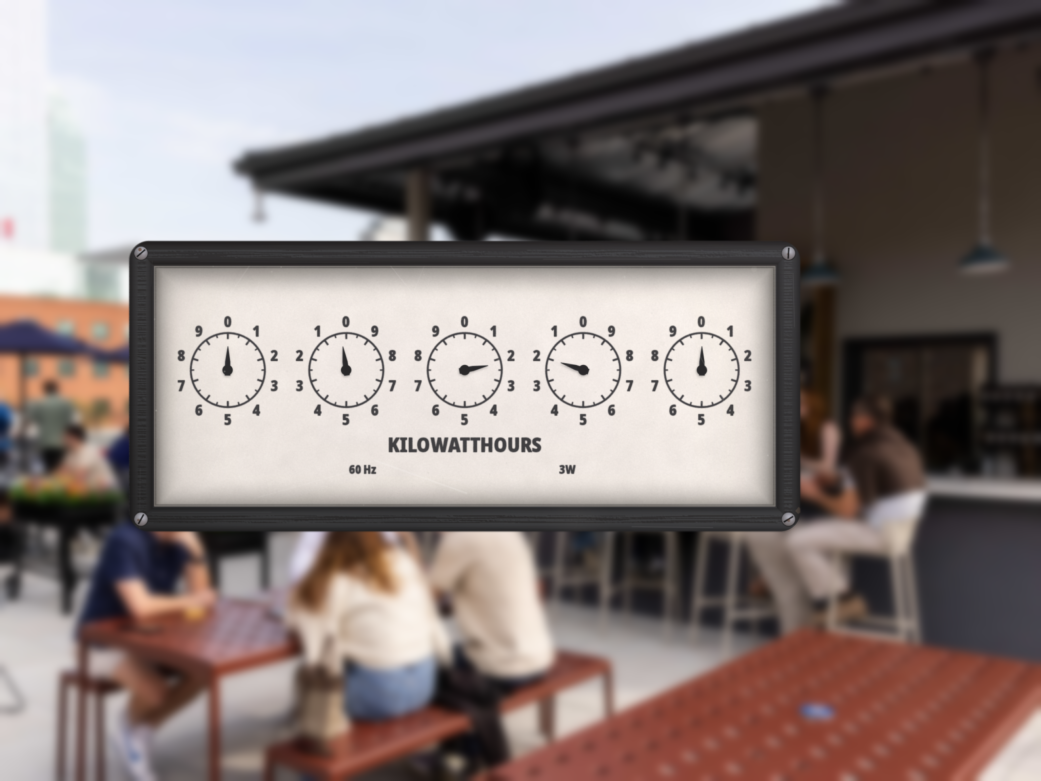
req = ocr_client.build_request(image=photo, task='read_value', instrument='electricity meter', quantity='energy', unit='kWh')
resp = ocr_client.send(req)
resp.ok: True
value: 220 kWh
